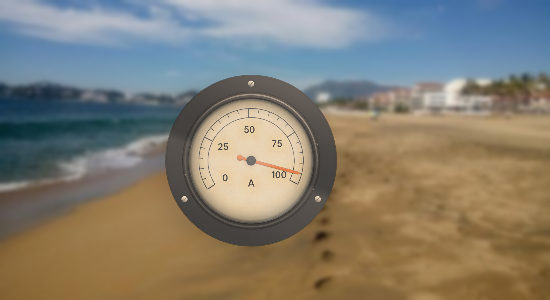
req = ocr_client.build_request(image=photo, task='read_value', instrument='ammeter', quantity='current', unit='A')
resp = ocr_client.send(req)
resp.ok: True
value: 95 A
